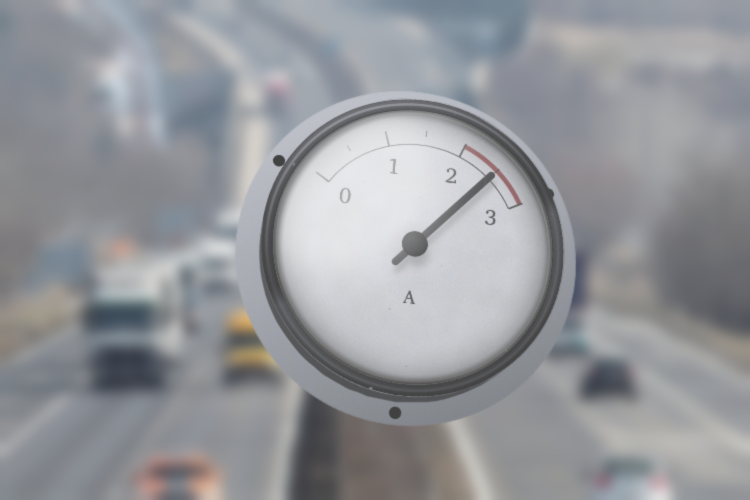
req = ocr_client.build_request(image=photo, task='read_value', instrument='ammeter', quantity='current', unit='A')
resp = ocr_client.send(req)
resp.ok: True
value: 2.5 A
